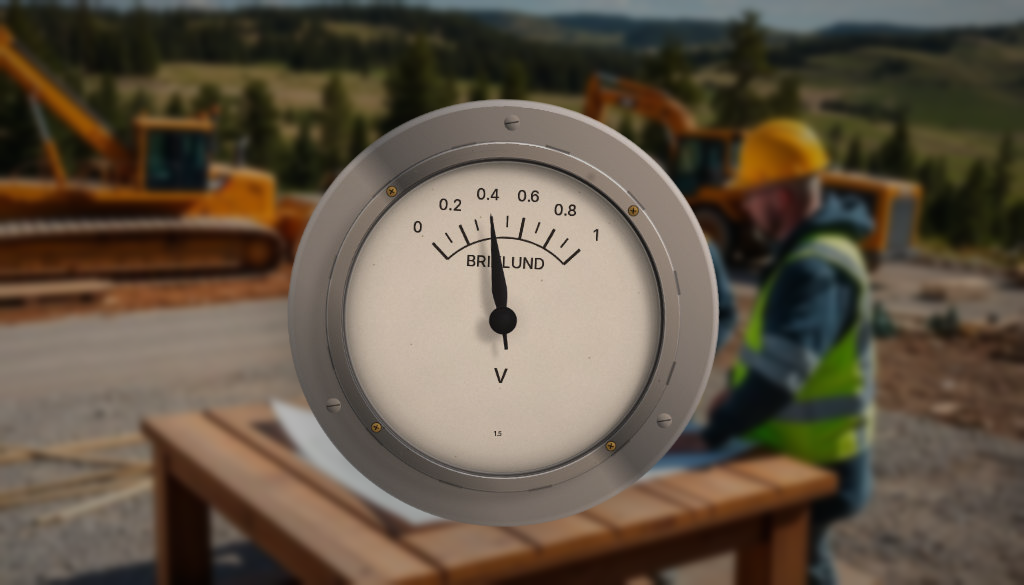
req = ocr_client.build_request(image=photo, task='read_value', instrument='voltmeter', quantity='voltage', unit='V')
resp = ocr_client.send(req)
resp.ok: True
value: 0.4 V
